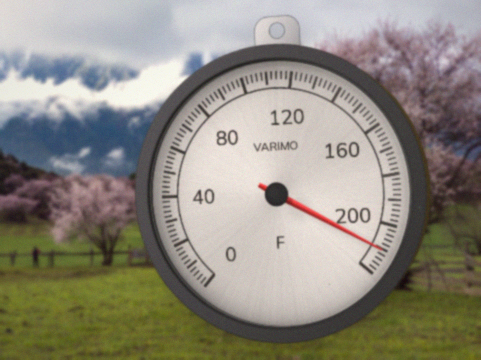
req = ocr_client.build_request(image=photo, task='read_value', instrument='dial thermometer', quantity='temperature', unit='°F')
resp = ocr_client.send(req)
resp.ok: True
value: 210 °F
